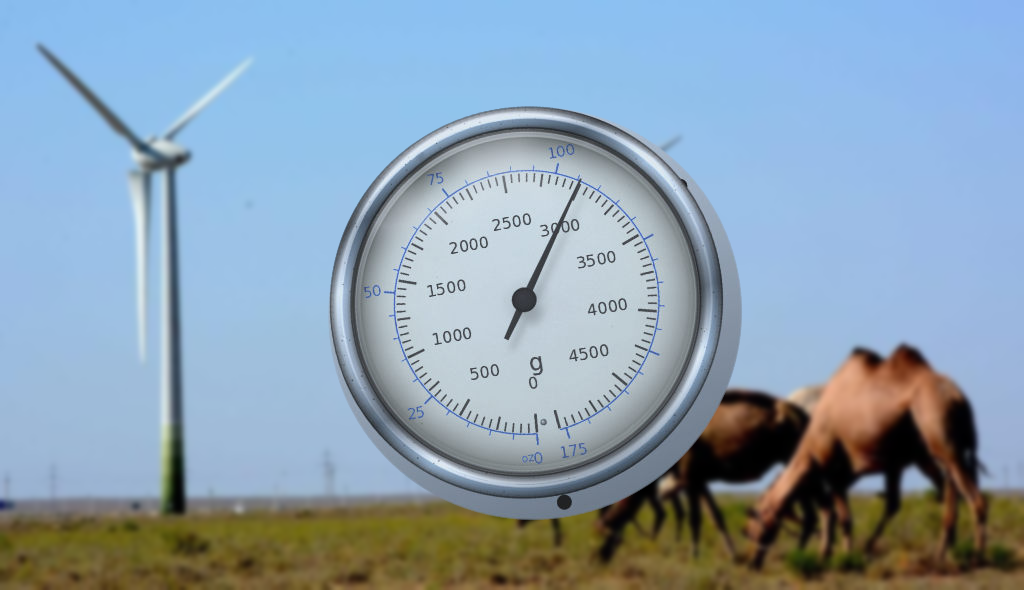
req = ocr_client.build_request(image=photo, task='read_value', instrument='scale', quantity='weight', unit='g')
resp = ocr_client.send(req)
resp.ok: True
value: 3000 g
